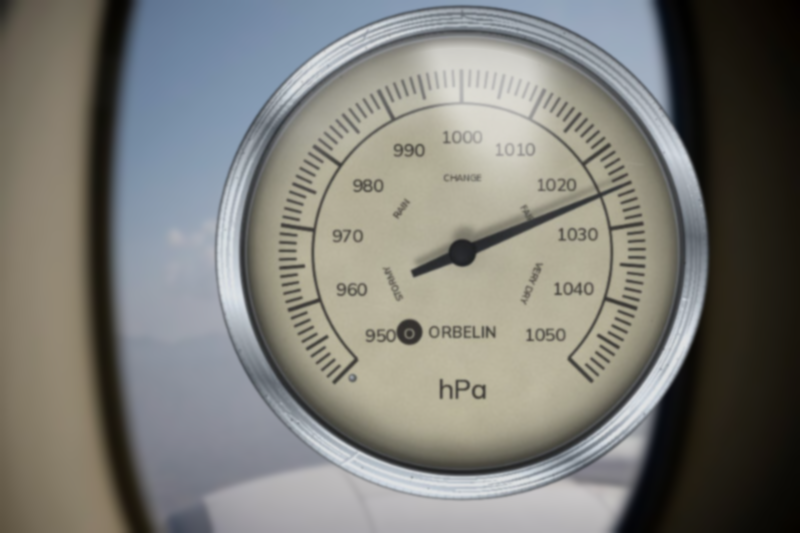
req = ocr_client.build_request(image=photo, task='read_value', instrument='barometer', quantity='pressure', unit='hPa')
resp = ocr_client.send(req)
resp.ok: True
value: 1025 hPa
